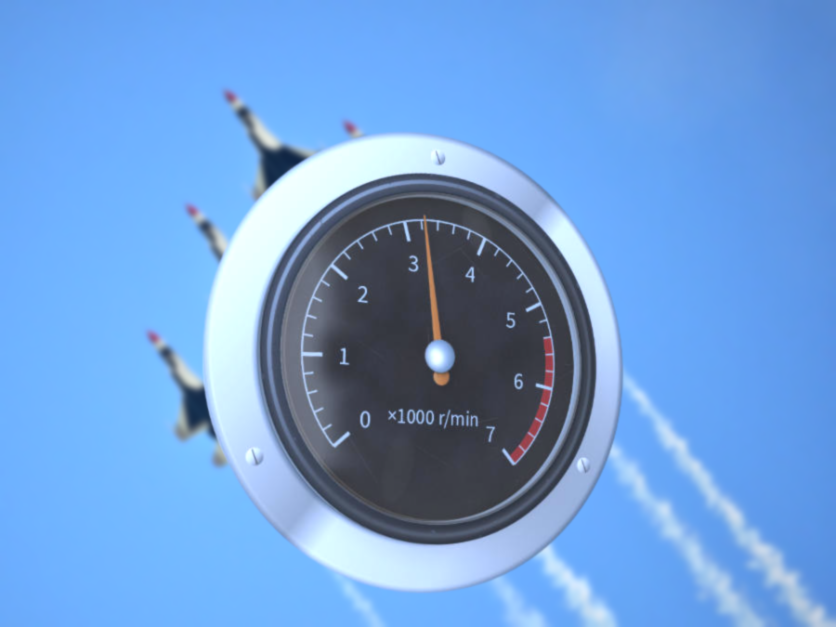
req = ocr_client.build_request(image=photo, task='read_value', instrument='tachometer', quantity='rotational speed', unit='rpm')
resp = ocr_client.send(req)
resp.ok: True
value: 3200 rpm
